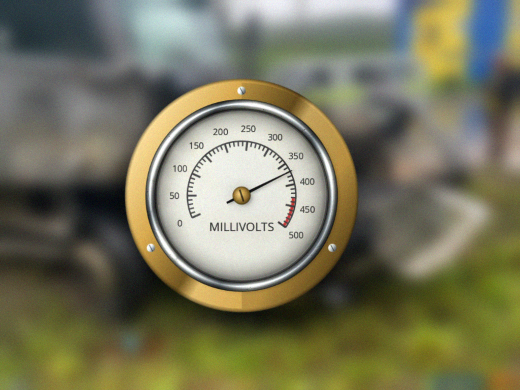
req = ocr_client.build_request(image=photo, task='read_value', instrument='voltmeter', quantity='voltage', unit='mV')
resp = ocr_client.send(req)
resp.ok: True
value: 370 mV
